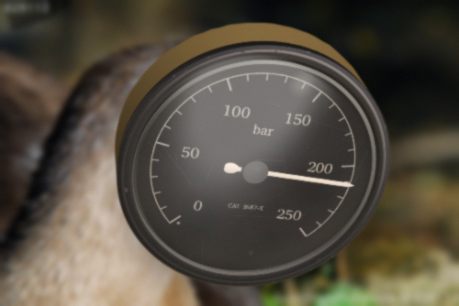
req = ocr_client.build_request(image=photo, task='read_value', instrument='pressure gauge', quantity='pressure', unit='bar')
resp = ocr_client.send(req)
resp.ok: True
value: 210 bar
